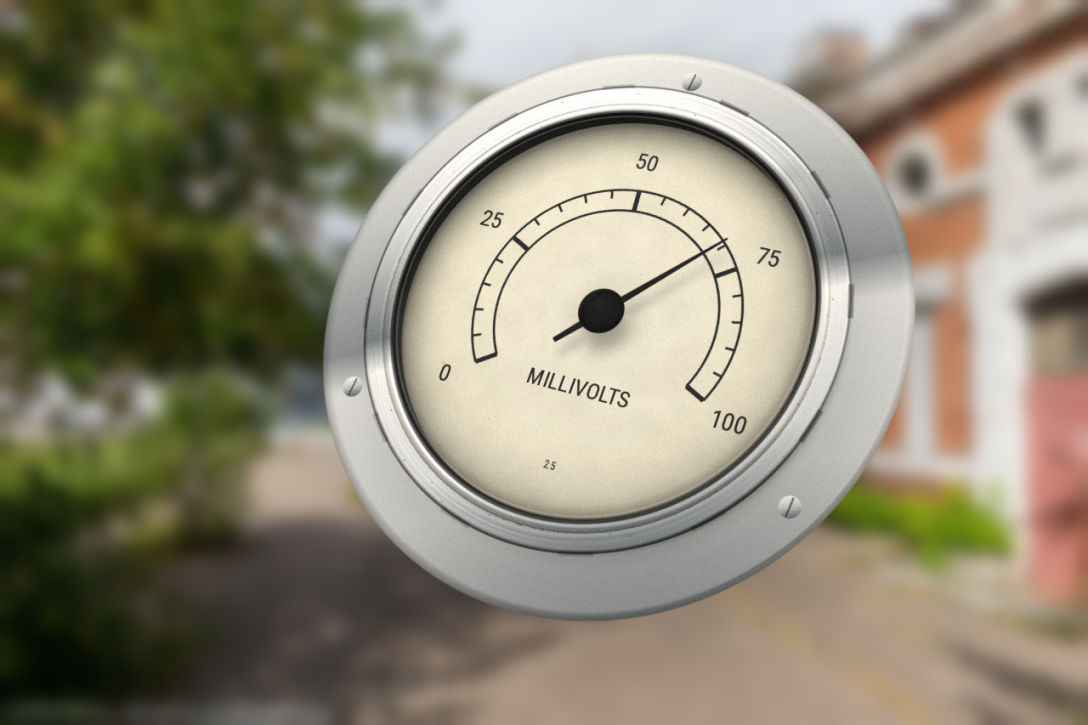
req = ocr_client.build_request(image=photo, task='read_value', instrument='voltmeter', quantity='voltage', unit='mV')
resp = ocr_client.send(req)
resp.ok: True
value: 70 mV
